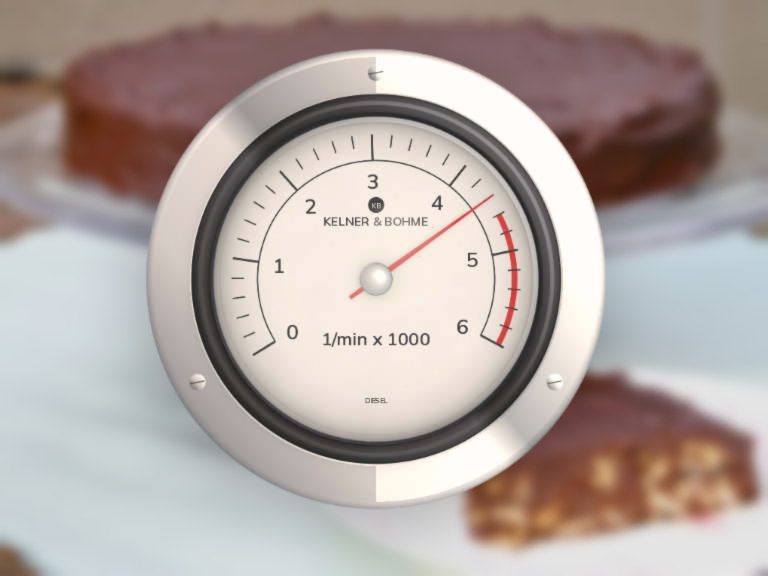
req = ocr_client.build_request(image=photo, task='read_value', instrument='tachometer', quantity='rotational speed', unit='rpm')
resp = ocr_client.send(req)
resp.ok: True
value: 4400 rpm
